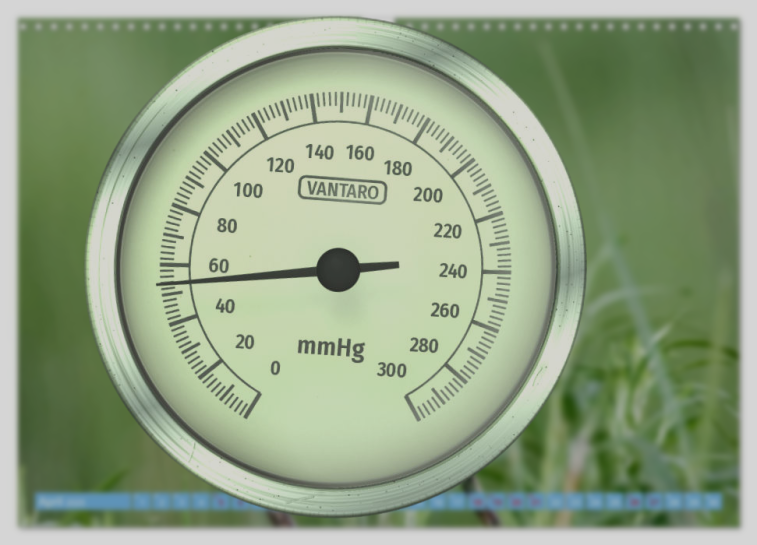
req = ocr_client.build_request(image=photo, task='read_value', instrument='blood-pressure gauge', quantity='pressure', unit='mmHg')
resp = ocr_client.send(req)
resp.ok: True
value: 54 mmHg
